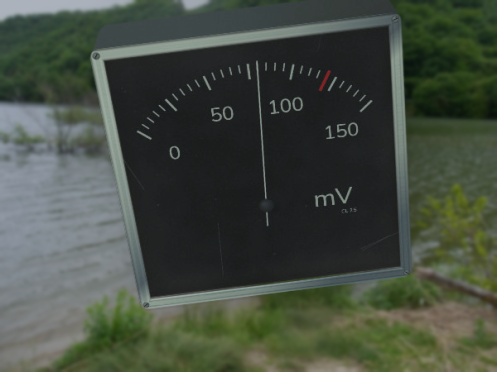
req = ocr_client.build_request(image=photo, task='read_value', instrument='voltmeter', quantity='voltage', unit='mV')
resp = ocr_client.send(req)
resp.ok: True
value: 80 mV
